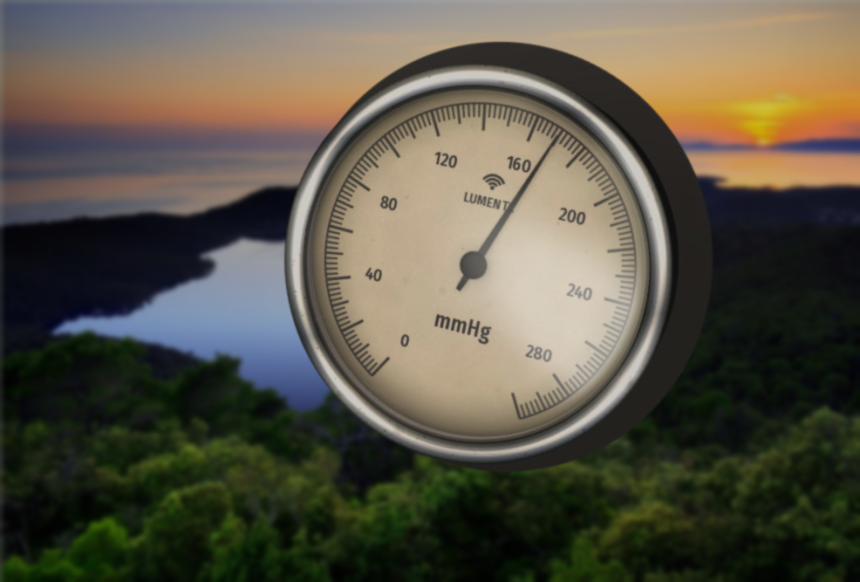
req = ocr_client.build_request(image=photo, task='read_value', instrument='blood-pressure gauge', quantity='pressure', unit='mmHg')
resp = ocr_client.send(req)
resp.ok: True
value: 170 mmHg
